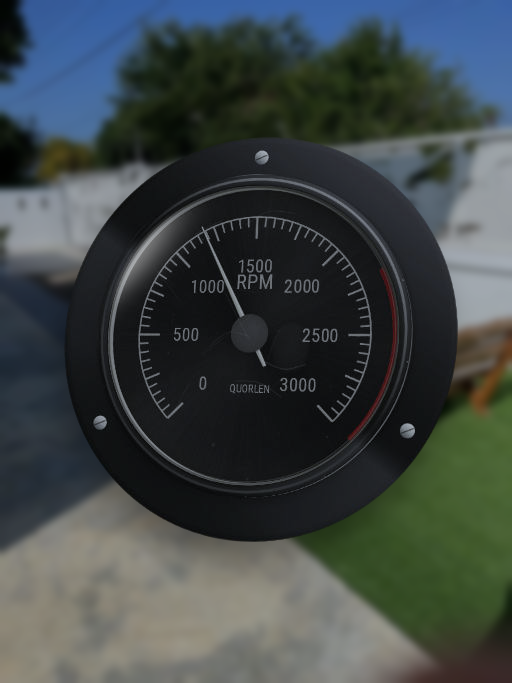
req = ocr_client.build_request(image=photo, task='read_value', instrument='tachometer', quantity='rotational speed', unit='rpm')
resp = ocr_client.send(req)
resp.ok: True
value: 1200 rpm
